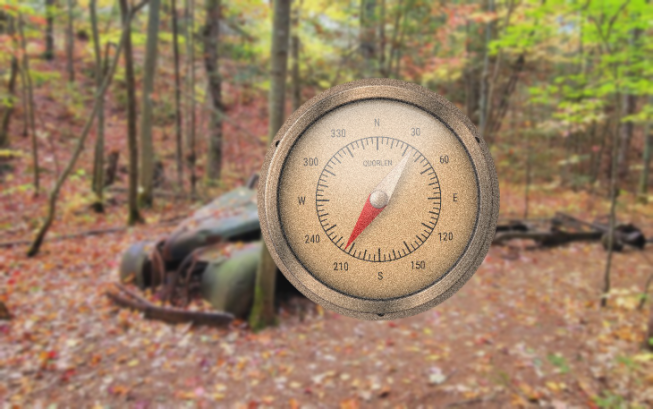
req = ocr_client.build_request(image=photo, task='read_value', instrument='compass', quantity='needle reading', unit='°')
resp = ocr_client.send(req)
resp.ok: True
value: 215 °
